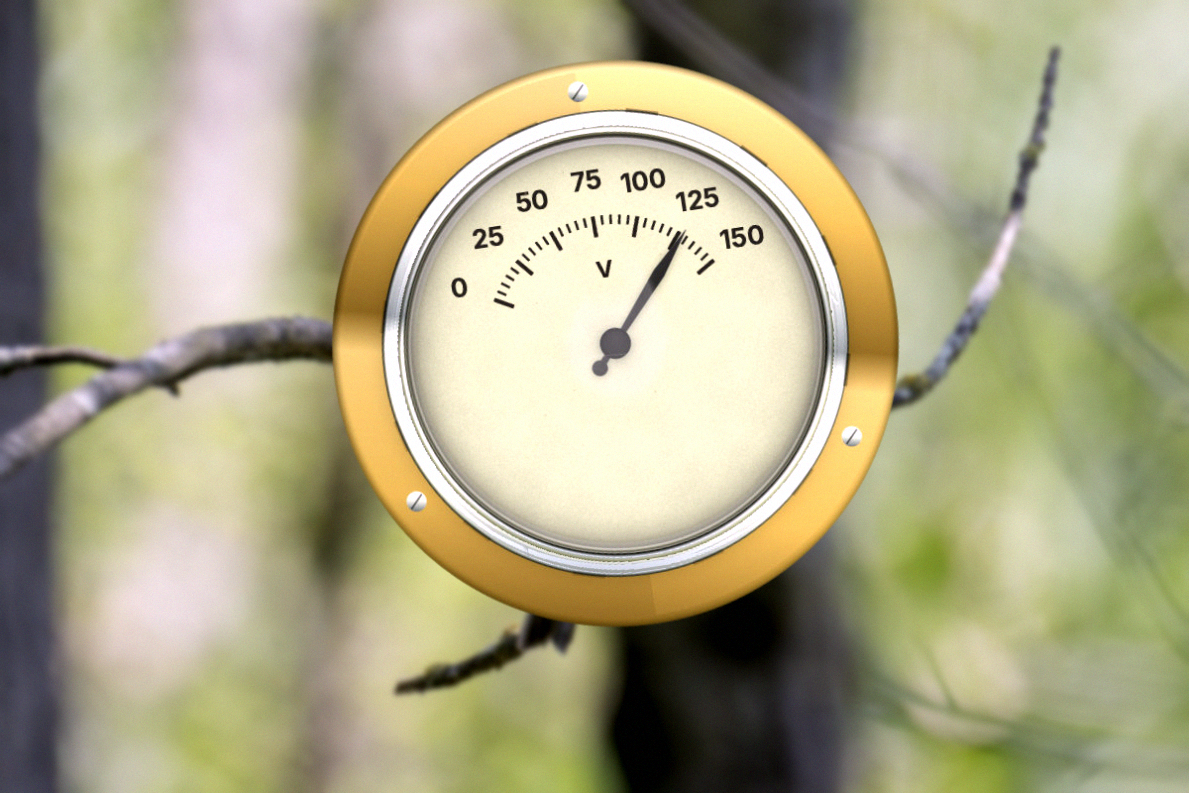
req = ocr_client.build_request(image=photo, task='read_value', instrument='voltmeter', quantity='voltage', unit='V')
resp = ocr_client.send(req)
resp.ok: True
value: 127.5 V
